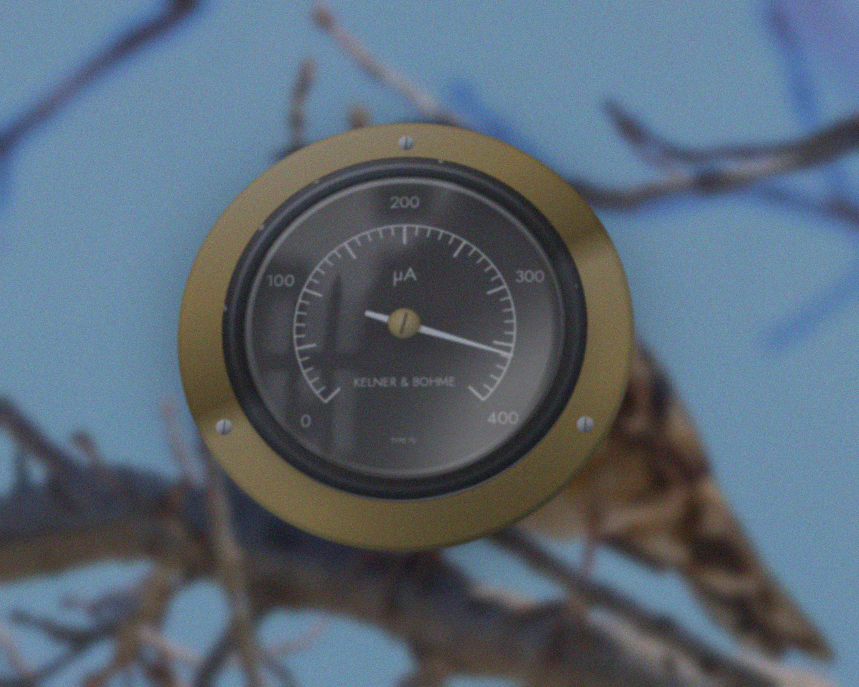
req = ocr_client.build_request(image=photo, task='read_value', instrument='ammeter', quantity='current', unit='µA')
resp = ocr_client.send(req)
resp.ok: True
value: 360 µA
